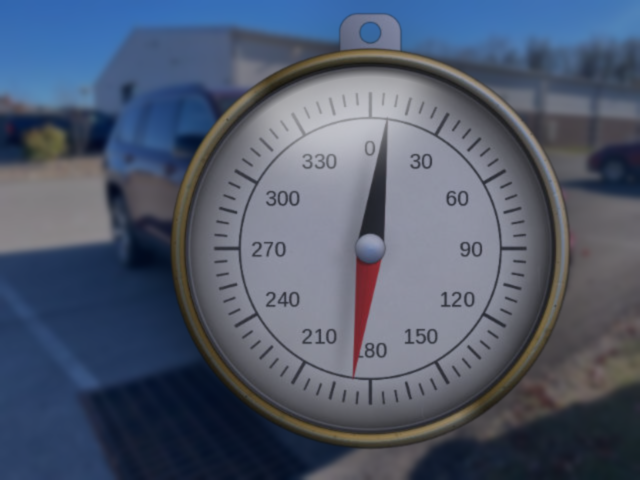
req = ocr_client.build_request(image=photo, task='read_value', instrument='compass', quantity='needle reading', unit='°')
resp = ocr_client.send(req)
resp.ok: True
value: 187.5 °
